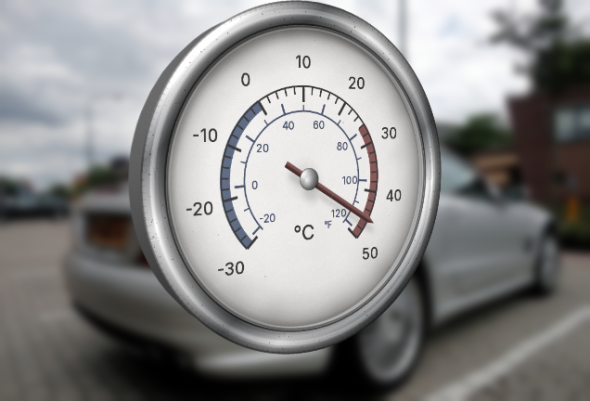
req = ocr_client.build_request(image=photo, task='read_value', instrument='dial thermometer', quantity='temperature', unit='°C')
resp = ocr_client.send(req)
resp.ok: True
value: 46 °C
